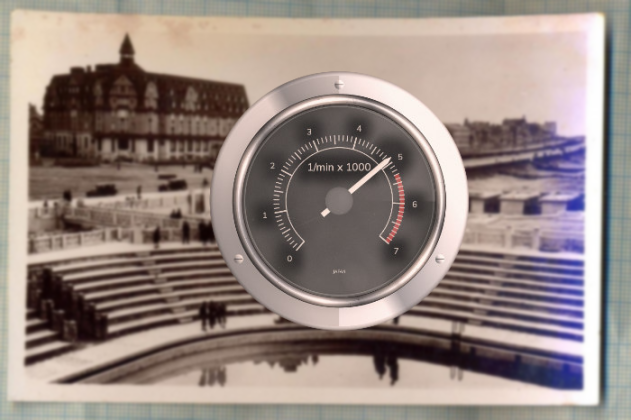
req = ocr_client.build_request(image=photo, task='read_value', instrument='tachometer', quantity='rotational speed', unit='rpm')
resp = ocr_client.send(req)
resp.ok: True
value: 4900 rpm
